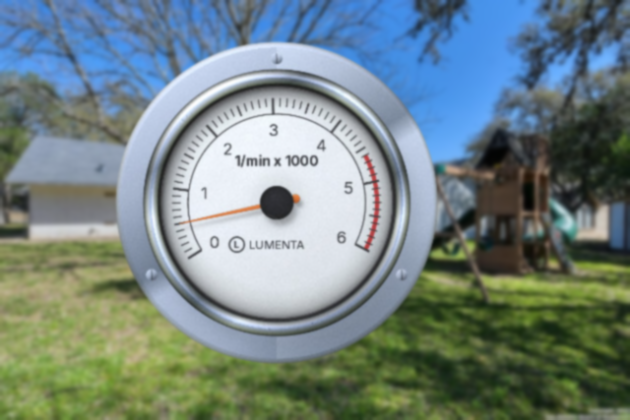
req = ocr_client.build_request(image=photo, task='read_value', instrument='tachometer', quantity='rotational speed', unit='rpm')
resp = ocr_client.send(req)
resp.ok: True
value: 500 rpm
